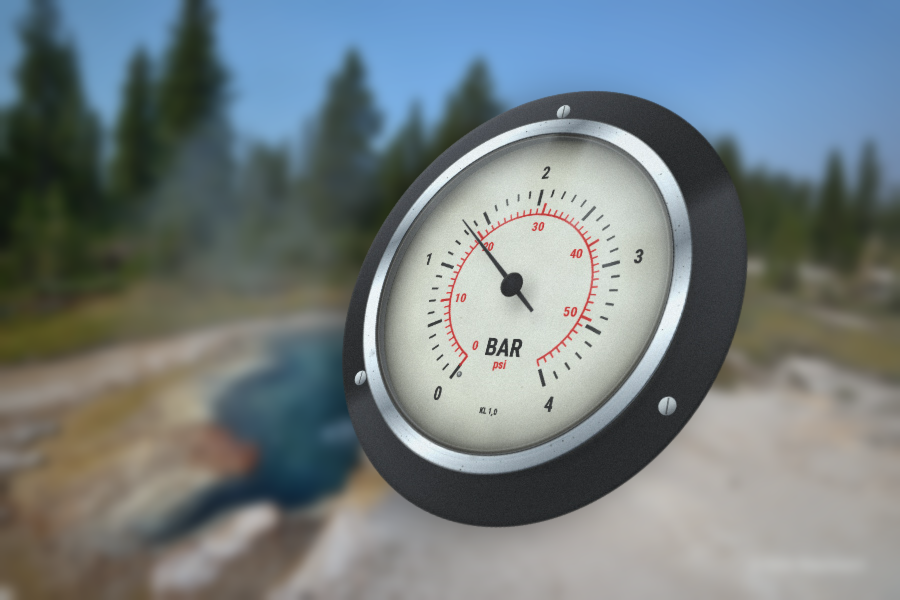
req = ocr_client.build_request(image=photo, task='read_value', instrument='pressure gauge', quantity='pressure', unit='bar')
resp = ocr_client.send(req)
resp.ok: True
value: 1.35 bar
